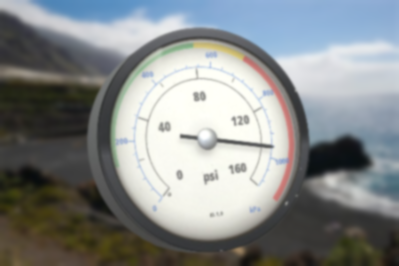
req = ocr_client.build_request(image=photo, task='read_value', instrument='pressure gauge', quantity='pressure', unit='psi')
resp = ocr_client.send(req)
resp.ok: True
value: 140 psi
